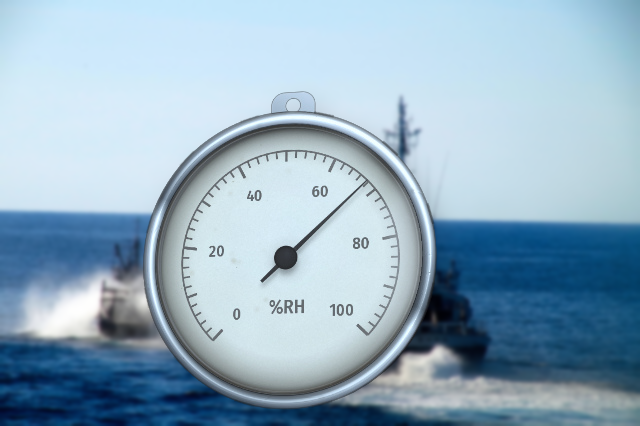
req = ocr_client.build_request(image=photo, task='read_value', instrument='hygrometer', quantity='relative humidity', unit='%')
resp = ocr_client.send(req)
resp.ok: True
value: 68 %
